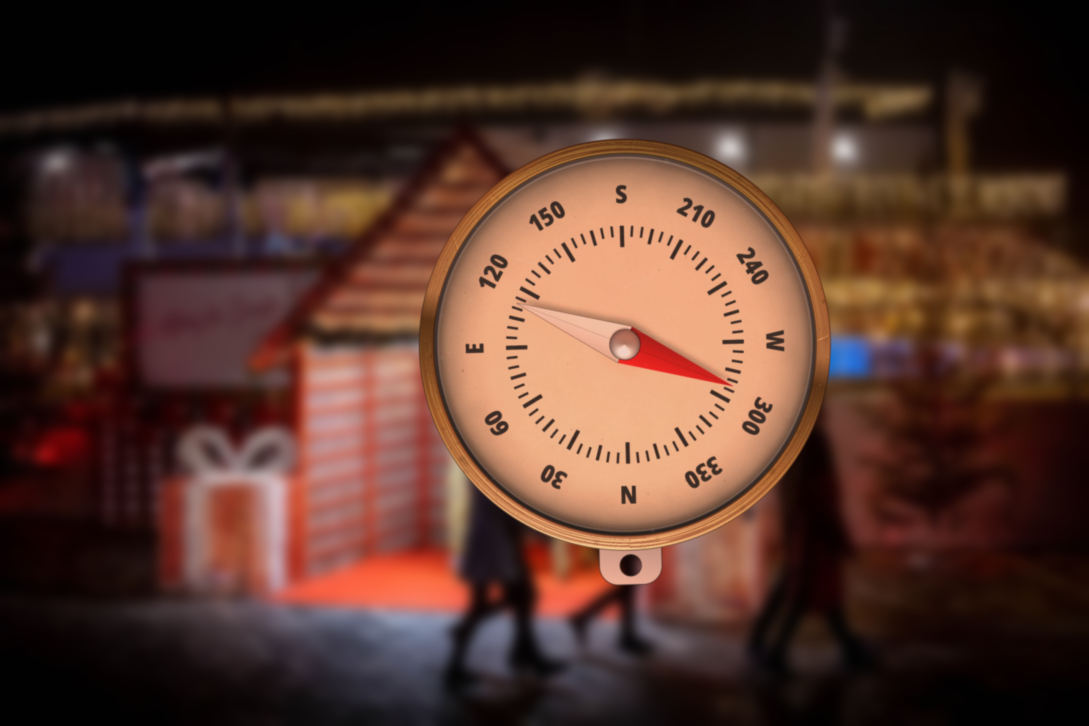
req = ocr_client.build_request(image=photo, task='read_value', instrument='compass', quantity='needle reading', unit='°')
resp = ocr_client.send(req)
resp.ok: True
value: 292.5 °
